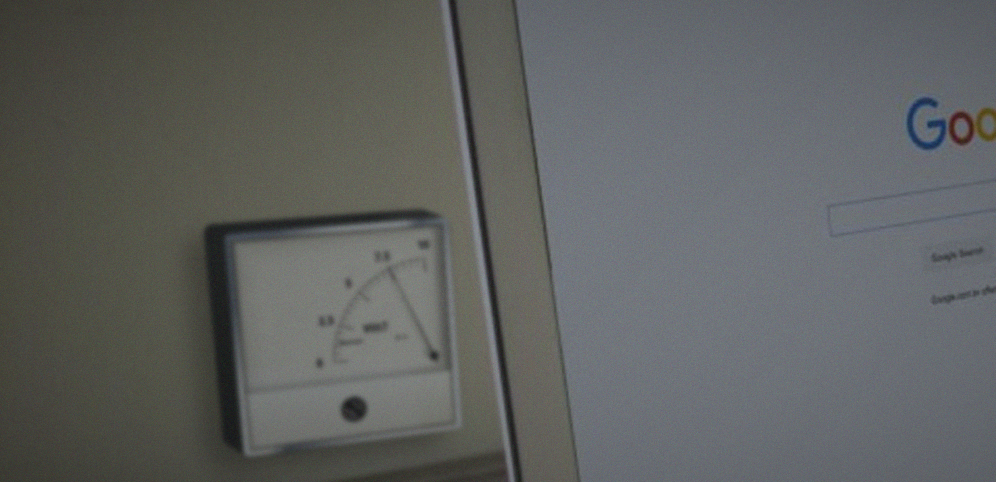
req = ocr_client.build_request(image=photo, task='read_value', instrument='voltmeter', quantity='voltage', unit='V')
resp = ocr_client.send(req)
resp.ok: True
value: 7.5 V
